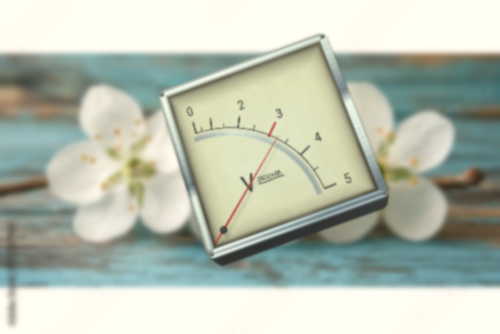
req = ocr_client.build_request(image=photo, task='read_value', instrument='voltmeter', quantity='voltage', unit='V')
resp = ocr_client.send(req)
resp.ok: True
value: 3.25 V
